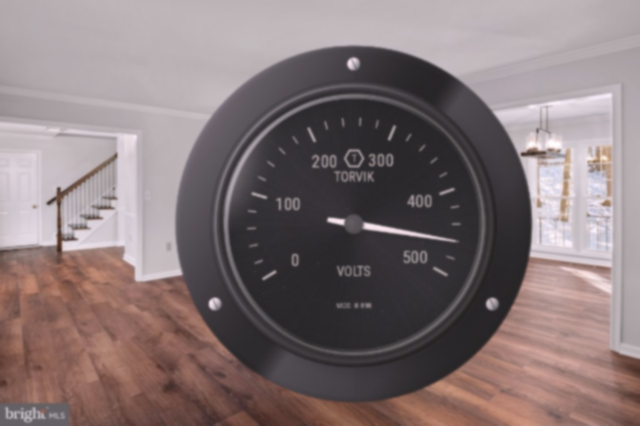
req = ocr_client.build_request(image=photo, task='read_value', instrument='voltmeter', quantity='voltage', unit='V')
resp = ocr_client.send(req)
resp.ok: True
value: 460 V
